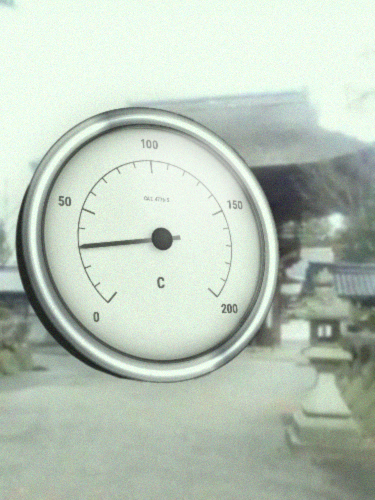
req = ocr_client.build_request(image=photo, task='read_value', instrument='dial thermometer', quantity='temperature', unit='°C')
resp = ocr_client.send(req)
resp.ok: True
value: 30 °C
